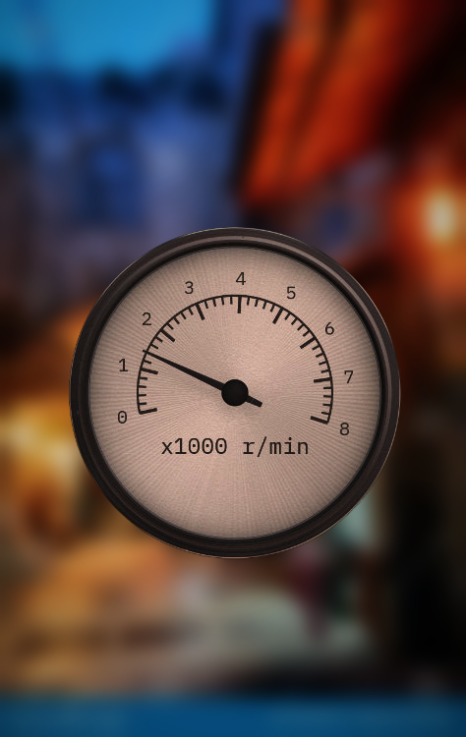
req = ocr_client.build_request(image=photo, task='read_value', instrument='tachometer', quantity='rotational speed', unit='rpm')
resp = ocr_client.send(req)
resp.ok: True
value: 1400 rpm
